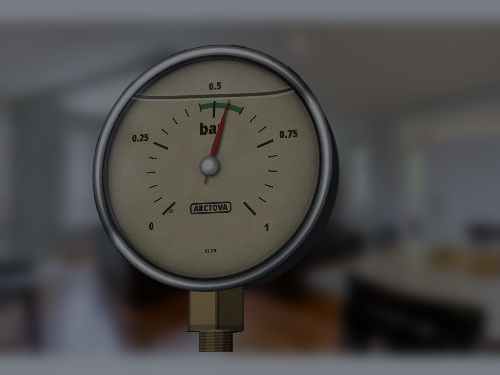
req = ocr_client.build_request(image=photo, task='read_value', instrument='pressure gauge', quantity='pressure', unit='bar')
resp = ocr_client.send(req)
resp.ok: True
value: 0.55 bar
